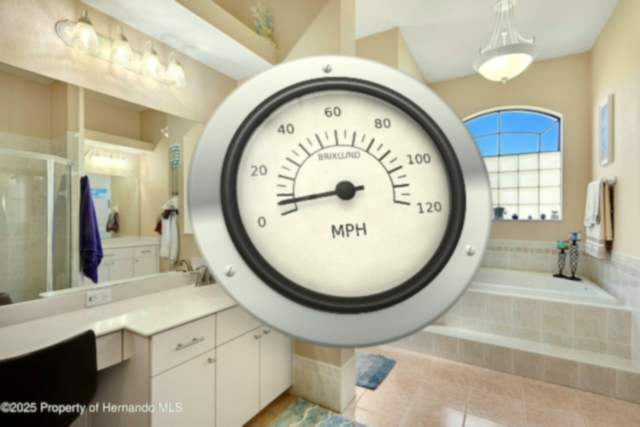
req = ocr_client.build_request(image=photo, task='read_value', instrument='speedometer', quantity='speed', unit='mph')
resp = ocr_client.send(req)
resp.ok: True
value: 5 mph
